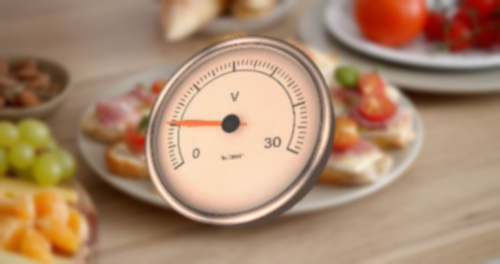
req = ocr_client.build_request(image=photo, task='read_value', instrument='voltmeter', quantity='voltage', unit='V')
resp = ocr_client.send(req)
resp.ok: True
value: 5 V
